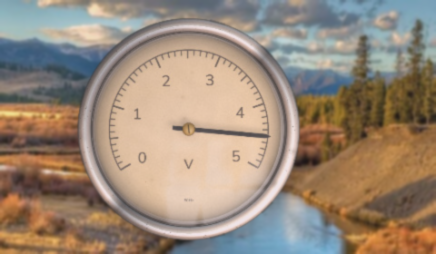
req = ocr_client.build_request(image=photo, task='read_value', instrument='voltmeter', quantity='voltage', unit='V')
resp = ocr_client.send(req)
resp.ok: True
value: 4.5 V
